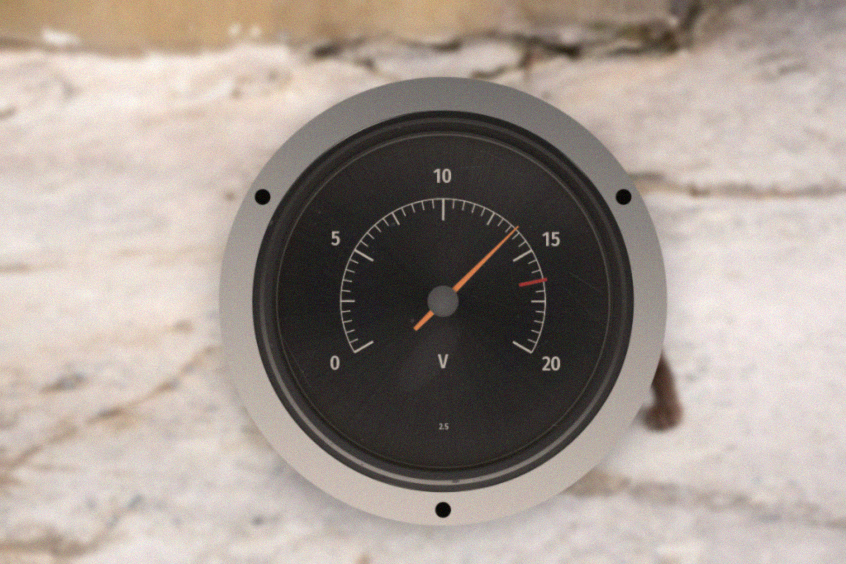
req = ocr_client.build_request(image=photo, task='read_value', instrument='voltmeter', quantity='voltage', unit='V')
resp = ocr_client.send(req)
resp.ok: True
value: 13.75 V
